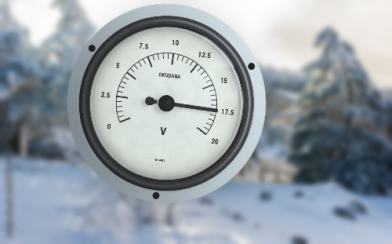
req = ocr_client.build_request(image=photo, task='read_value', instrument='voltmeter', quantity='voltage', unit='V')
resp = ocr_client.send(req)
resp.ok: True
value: 17.5 V
